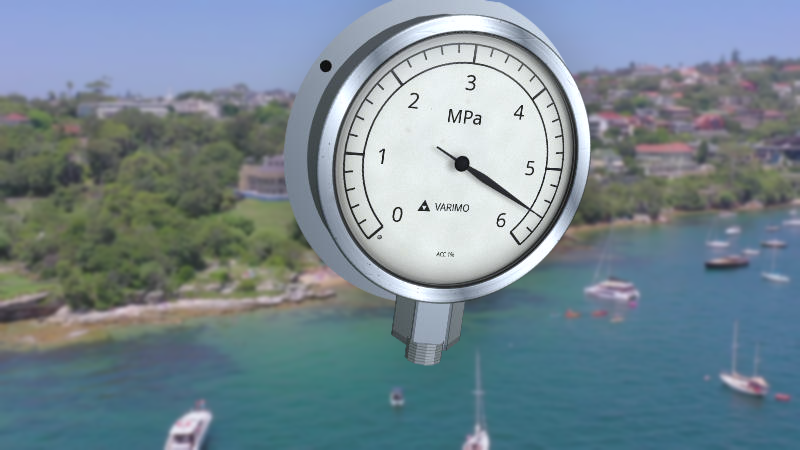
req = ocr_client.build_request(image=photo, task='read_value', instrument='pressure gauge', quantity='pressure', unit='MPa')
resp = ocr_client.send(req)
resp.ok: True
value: 5.6 MPa
